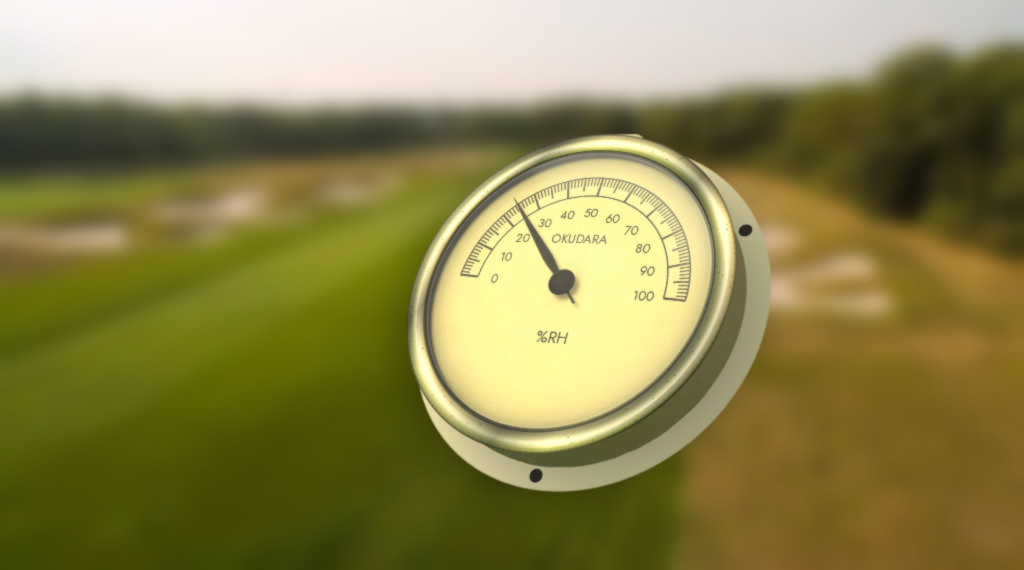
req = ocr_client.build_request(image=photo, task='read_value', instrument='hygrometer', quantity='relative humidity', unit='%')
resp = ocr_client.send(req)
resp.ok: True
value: 25 %
